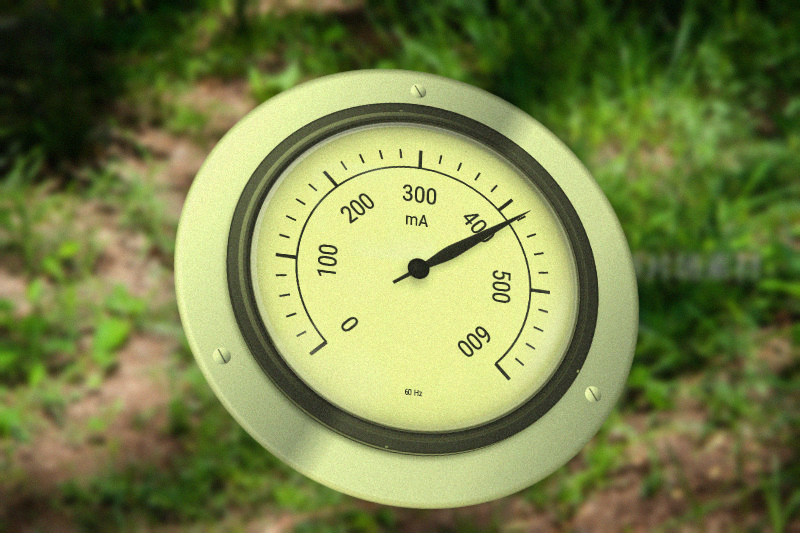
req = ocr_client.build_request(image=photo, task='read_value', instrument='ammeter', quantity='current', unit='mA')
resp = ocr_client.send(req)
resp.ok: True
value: 420 mA
